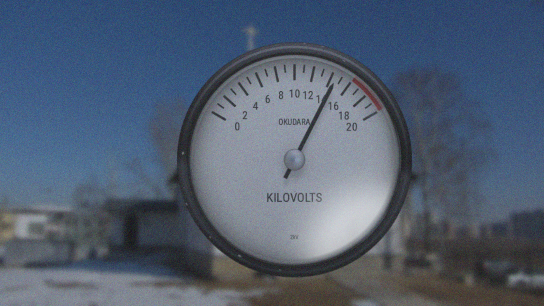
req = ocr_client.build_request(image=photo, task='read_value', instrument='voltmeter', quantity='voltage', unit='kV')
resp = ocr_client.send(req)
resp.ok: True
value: 14.5 kV
